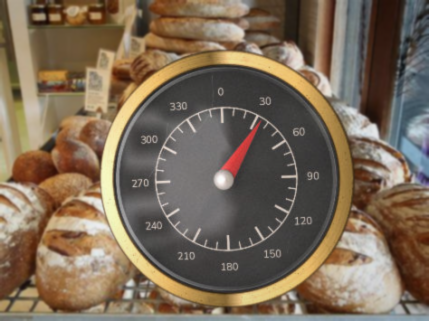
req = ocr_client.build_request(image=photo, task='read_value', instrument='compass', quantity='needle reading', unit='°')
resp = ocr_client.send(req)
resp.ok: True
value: 35 °
